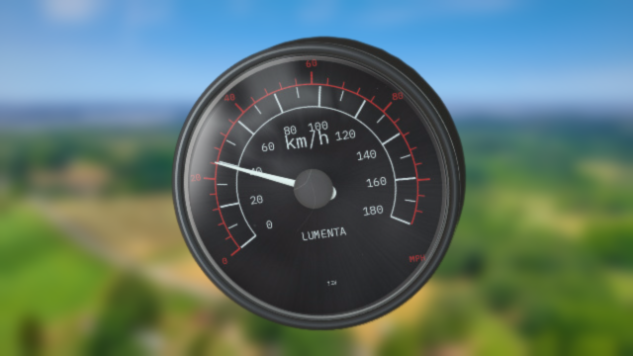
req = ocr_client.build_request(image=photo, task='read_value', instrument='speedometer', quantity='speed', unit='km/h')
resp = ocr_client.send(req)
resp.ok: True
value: 40 km/h
